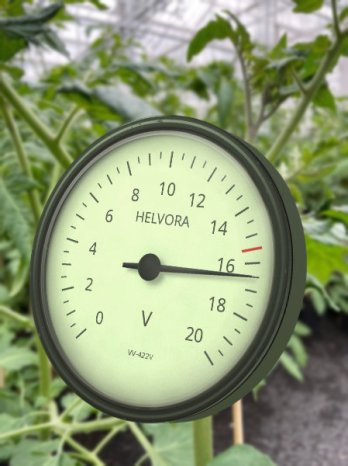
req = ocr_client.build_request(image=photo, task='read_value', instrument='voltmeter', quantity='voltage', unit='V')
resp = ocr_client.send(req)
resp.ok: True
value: 16.5 V
